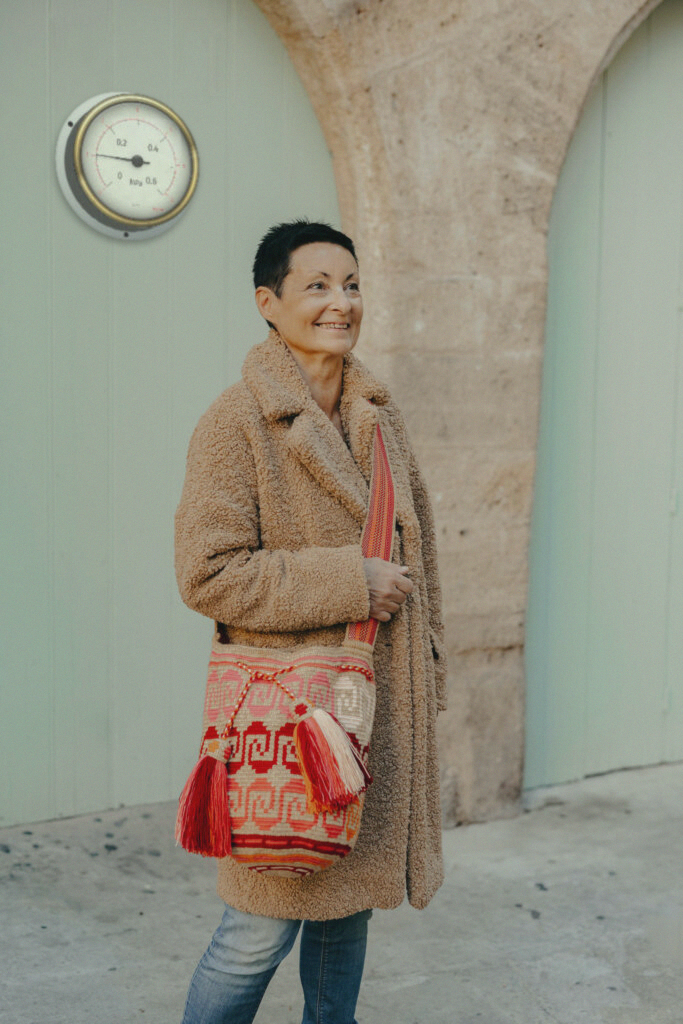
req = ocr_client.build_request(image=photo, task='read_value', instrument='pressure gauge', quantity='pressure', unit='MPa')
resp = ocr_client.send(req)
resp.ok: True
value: 0.1 MPa
